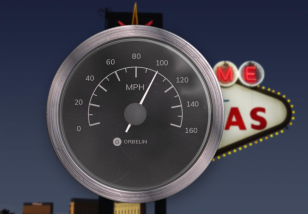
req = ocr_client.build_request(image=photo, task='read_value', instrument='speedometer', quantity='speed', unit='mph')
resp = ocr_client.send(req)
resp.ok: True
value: 100 mph
